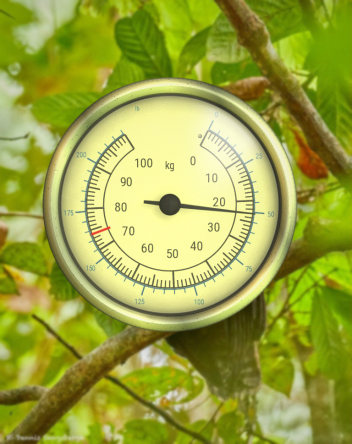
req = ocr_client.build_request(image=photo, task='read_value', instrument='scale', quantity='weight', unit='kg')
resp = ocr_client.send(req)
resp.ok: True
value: 23 kg
